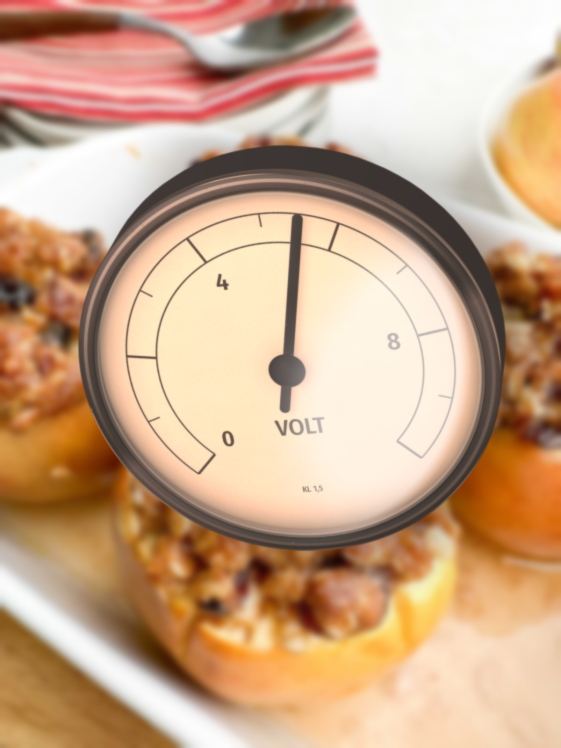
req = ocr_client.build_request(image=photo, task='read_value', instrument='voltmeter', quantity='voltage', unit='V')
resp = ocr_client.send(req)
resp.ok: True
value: 5.5 V
